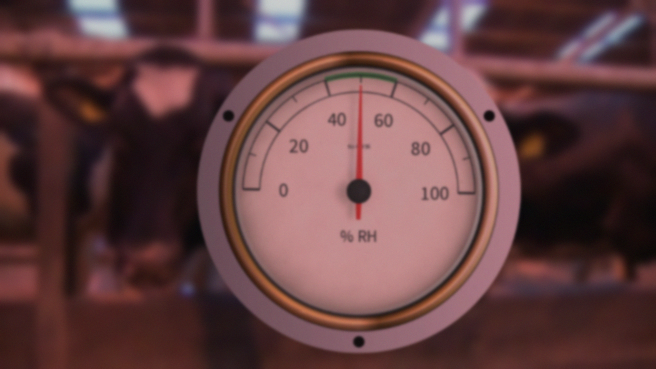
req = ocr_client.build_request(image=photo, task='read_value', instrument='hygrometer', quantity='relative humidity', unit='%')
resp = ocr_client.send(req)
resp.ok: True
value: 50 %
